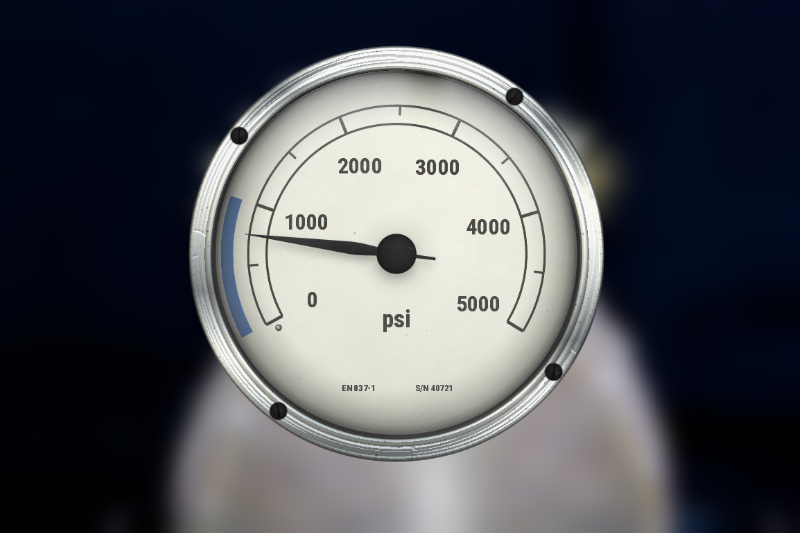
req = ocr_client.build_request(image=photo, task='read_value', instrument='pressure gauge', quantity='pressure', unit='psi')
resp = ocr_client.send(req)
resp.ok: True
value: 750 psi
